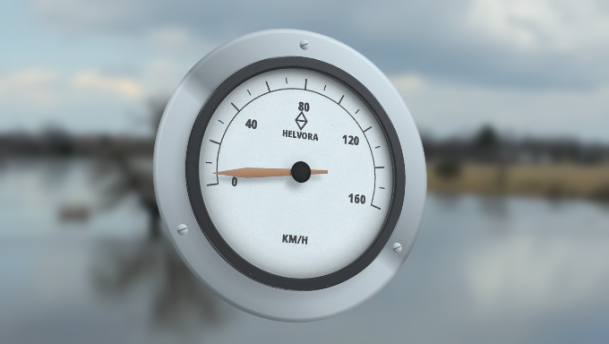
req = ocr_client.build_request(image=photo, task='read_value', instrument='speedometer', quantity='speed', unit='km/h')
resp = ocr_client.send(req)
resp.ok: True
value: 5 km/h
